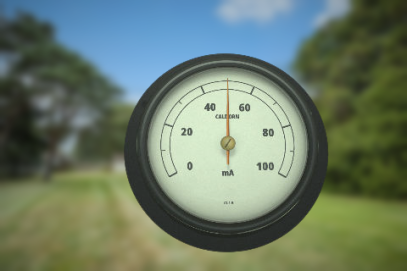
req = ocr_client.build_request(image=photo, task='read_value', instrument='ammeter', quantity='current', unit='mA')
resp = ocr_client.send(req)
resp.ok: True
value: 50 mA
